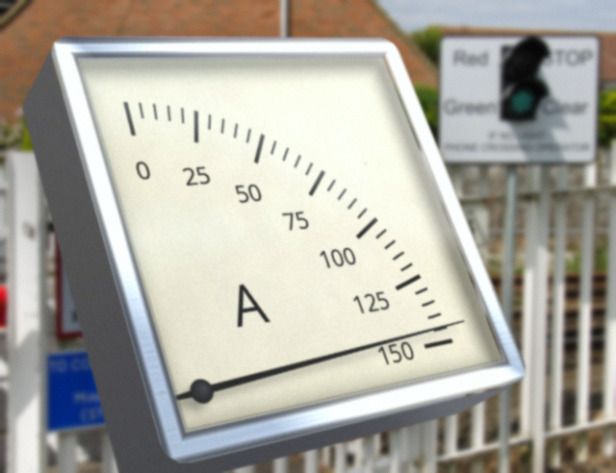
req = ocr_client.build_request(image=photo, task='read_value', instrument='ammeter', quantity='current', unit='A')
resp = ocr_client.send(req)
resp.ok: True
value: 145 A
